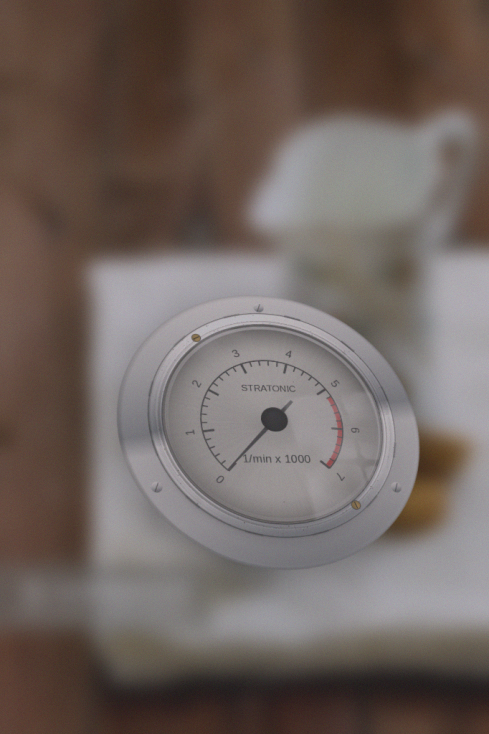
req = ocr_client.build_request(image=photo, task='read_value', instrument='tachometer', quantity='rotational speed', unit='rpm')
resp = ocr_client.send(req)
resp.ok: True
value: 0 rpm
